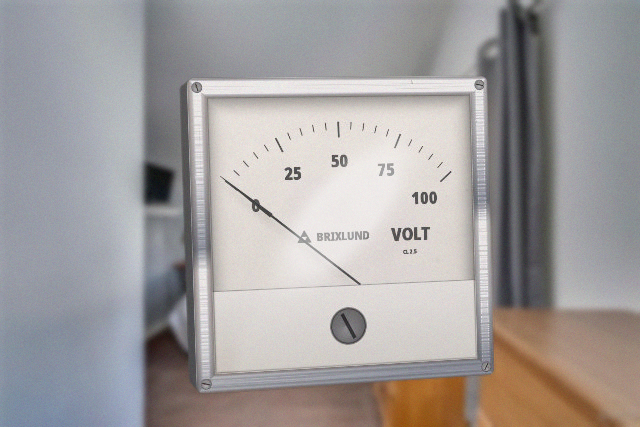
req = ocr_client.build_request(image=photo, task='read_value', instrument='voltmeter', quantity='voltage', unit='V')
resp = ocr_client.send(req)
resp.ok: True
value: 0 V
